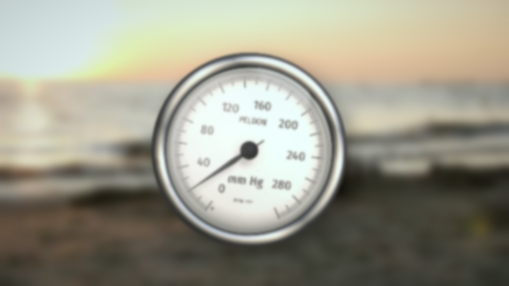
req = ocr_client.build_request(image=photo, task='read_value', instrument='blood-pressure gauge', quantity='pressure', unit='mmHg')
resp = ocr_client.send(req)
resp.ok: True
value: 20 mmHg
